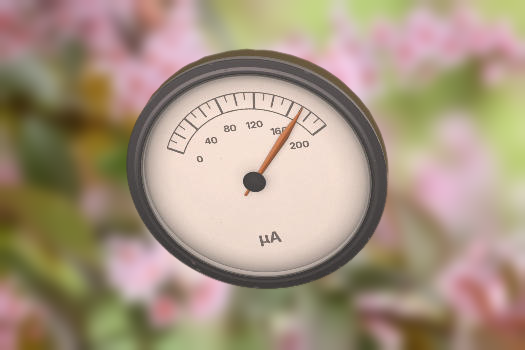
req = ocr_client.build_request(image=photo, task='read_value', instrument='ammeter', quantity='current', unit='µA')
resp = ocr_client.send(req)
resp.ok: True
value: 170 µA
